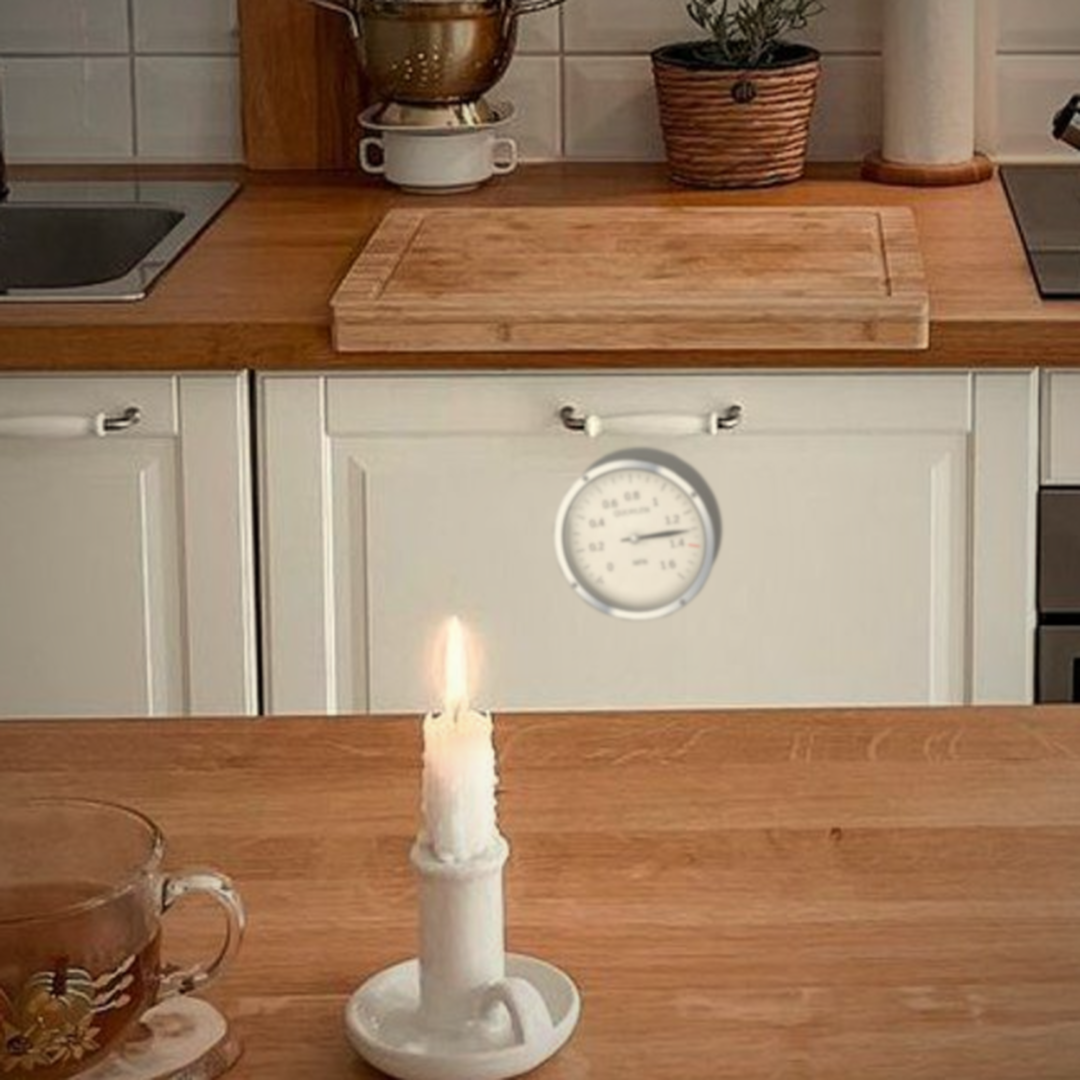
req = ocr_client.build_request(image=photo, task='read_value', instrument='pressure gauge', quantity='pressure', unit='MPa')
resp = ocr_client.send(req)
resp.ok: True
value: 1.3 MPa
